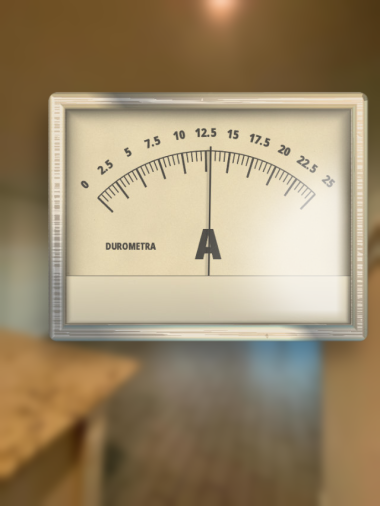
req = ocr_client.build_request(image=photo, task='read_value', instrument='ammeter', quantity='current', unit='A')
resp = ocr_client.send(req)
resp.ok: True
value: 13 A
